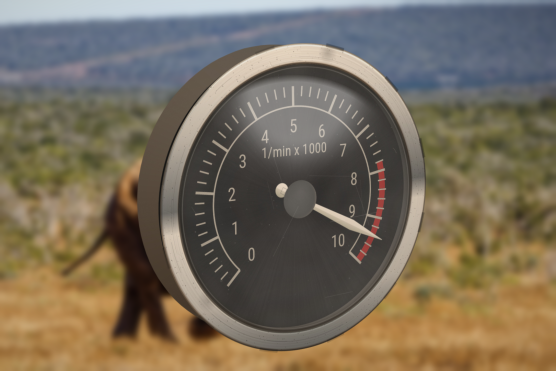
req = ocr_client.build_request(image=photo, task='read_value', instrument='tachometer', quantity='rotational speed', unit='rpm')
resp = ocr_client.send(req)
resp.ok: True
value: 9400 rpm
